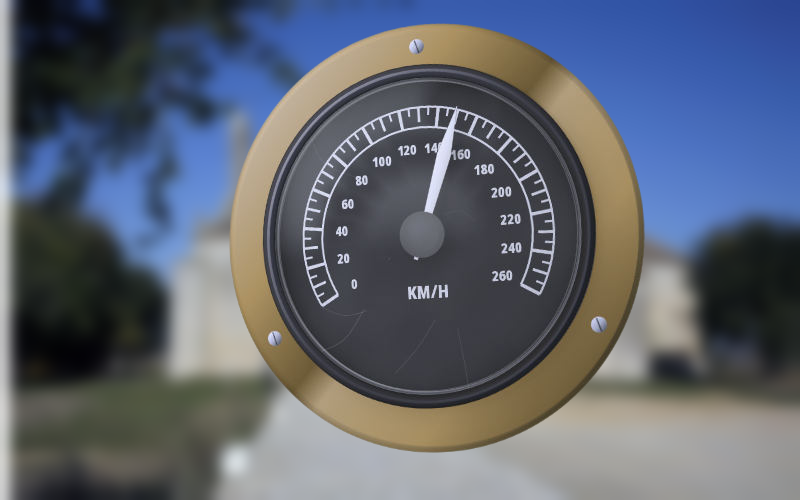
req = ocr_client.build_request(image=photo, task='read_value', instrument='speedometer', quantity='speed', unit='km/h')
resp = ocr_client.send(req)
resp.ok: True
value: 150 km/h
